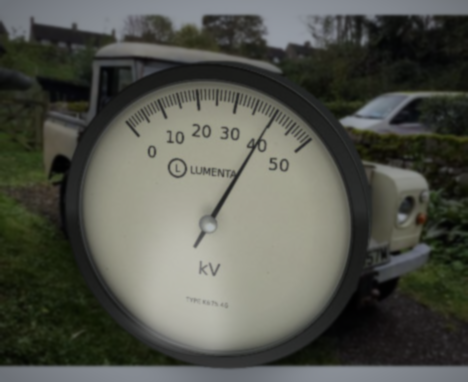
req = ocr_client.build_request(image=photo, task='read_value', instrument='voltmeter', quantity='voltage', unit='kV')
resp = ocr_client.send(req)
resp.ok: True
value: 40 kV
